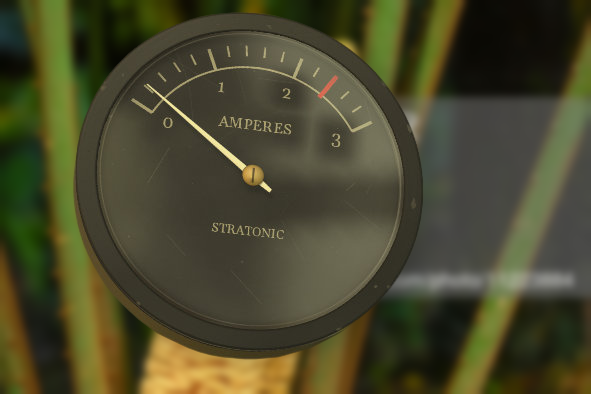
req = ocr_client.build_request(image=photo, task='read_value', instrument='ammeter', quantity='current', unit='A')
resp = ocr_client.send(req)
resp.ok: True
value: 0.2 A
